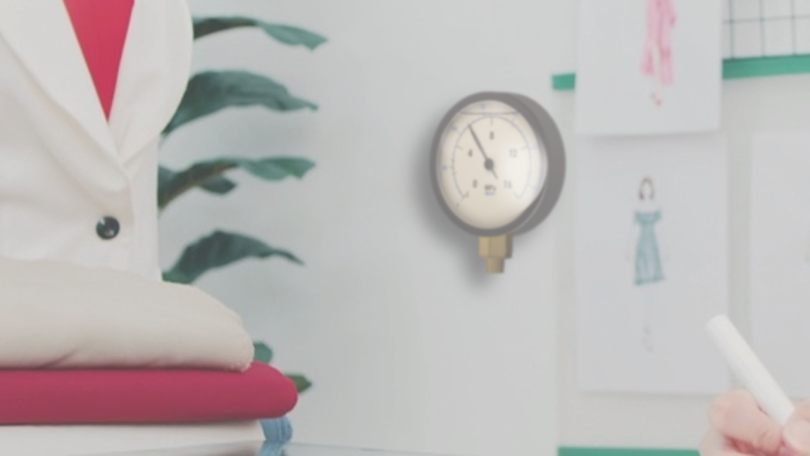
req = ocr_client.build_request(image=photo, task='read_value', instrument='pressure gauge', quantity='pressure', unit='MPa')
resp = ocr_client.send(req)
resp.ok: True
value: 6 MPa
